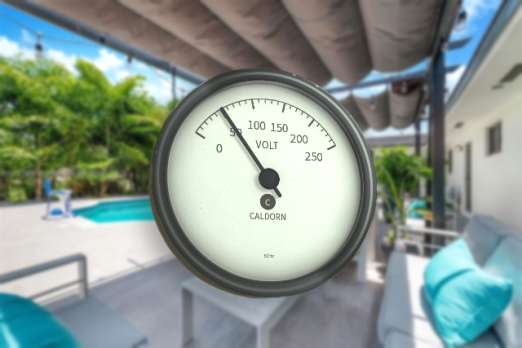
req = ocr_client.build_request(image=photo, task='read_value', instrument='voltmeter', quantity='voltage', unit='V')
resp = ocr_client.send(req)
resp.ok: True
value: 50 V
